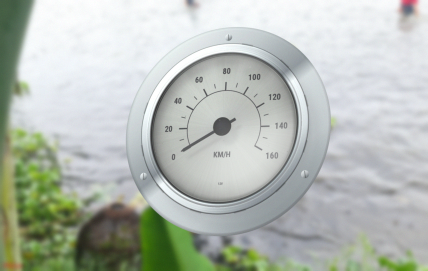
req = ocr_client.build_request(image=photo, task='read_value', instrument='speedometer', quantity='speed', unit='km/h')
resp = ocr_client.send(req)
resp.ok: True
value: 0 km/h
